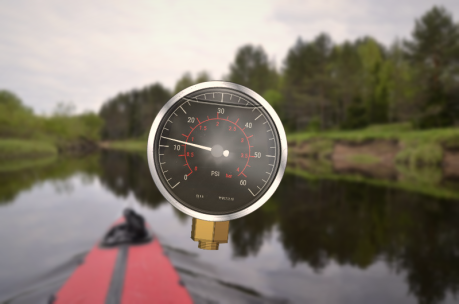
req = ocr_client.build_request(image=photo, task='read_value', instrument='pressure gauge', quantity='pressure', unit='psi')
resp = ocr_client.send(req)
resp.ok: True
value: 12 psi
